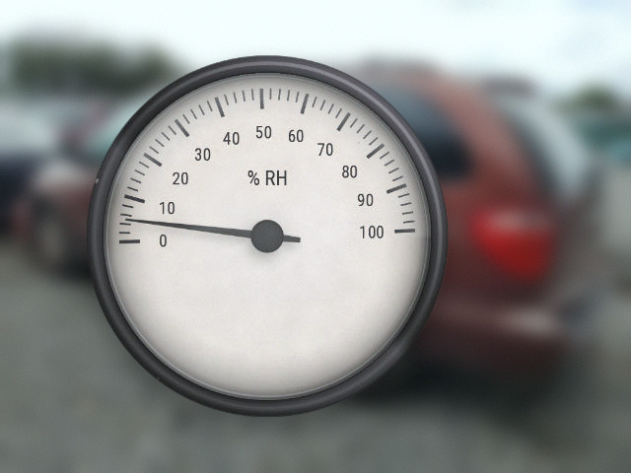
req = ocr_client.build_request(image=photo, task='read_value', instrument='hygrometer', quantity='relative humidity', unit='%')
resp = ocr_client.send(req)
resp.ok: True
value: 5 %
